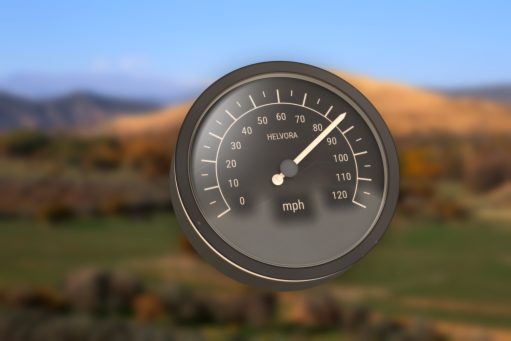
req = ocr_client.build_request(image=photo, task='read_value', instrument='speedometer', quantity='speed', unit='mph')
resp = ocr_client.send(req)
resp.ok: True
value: 85 mph
